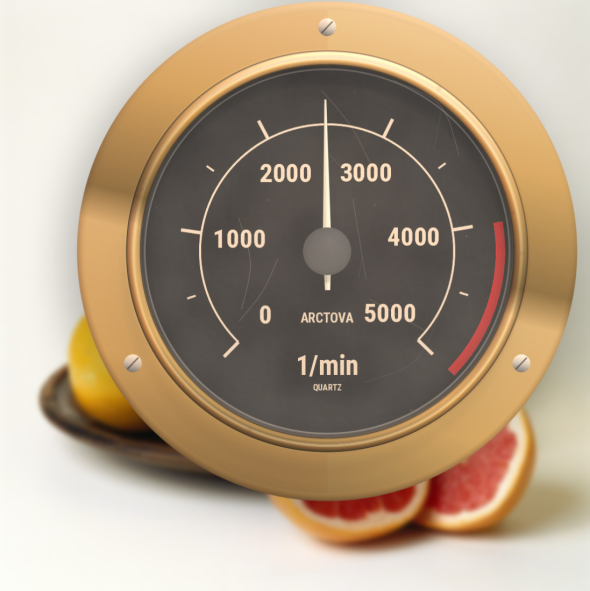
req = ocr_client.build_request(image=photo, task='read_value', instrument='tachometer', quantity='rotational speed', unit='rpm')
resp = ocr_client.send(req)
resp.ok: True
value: 2500 rpm
